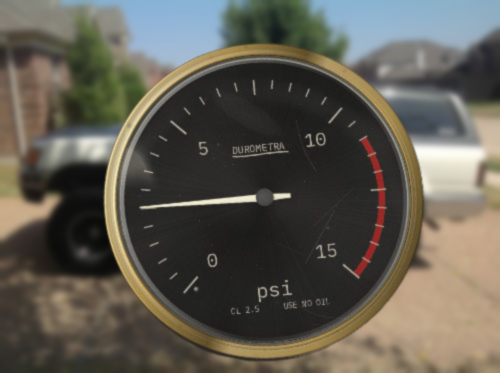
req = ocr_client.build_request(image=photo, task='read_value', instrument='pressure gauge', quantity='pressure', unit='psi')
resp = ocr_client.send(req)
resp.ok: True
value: 2.5 psi
